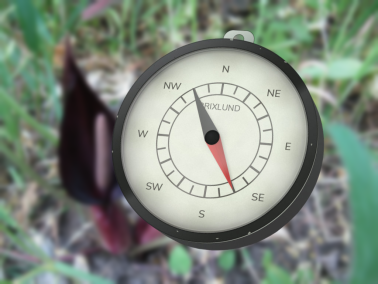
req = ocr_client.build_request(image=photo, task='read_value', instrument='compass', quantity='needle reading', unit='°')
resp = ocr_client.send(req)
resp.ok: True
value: 150 °
